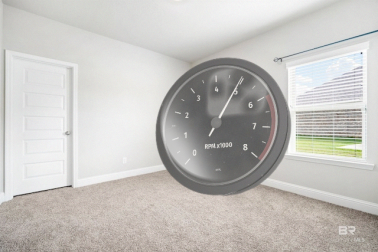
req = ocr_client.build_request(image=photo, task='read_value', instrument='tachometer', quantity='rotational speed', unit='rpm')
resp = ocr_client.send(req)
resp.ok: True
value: 5000 rpm
